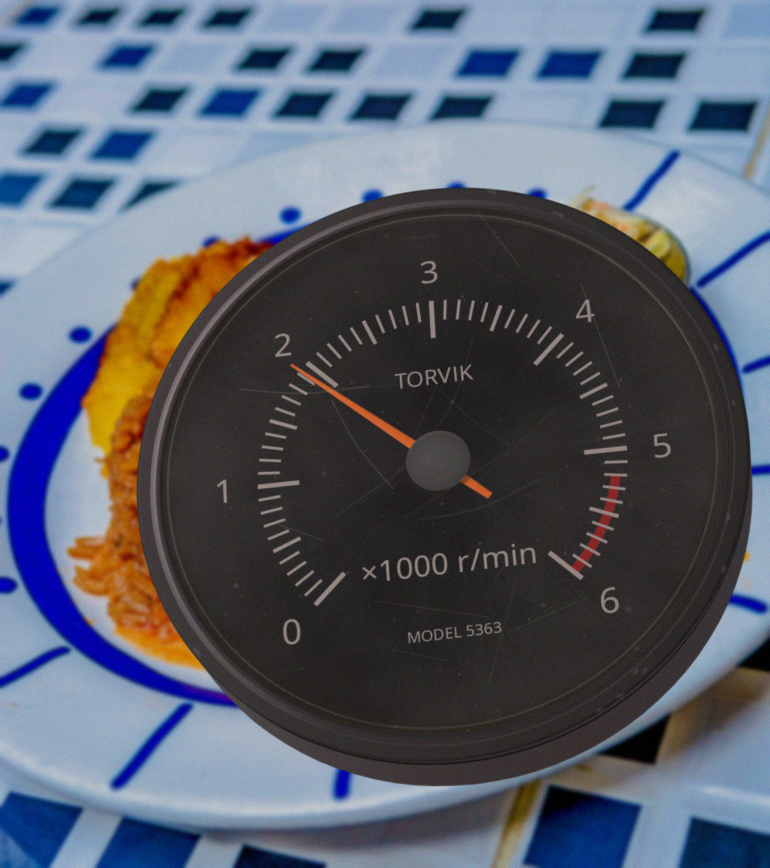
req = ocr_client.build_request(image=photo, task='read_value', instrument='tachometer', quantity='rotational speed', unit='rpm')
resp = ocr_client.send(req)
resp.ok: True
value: 1900 rpm
